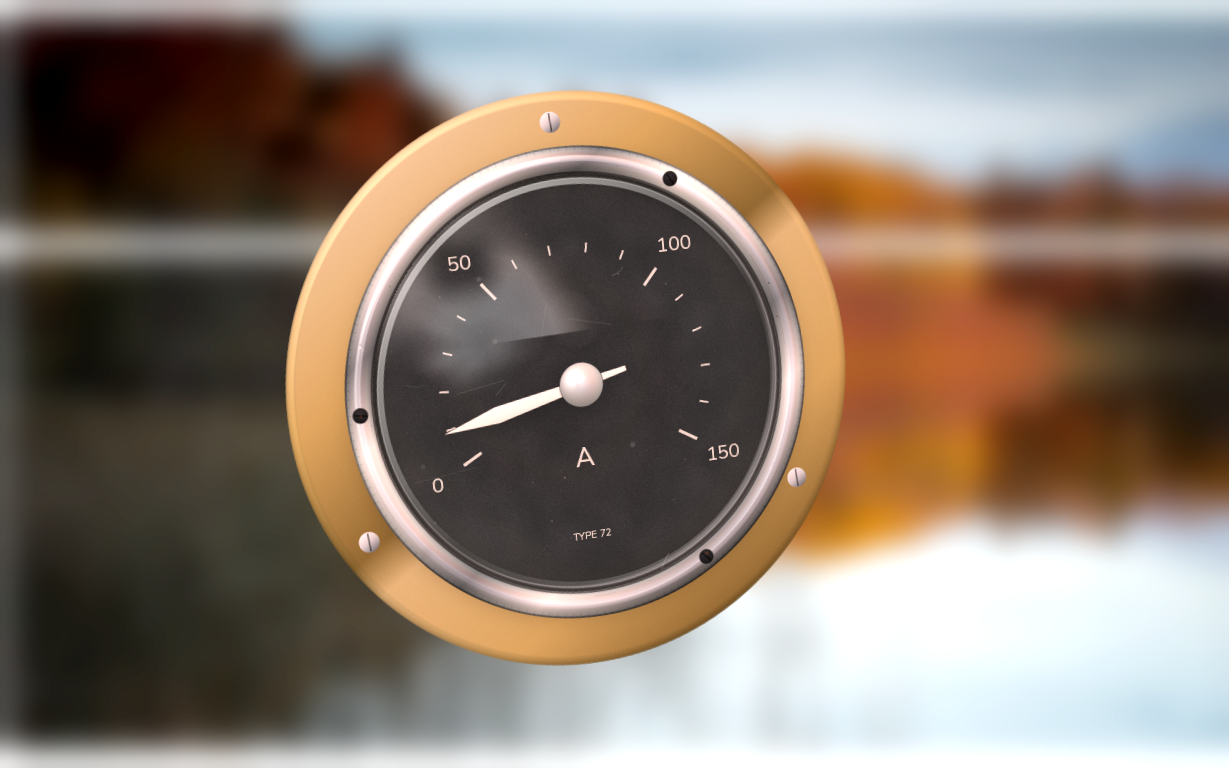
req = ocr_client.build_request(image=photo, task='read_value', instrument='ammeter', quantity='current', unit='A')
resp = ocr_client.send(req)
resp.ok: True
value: 10 A
